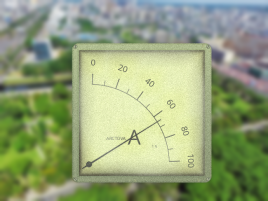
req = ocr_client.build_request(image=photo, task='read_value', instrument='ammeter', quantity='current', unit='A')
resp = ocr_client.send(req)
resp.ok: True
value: 65 A
